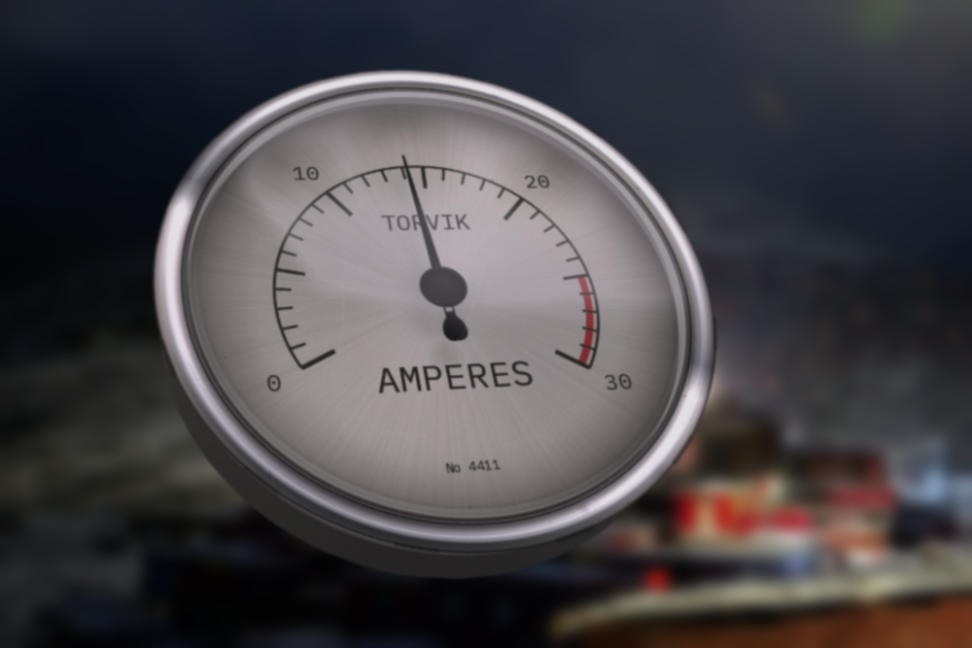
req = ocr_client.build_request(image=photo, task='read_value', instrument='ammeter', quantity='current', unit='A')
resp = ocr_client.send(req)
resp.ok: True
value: 14 A
